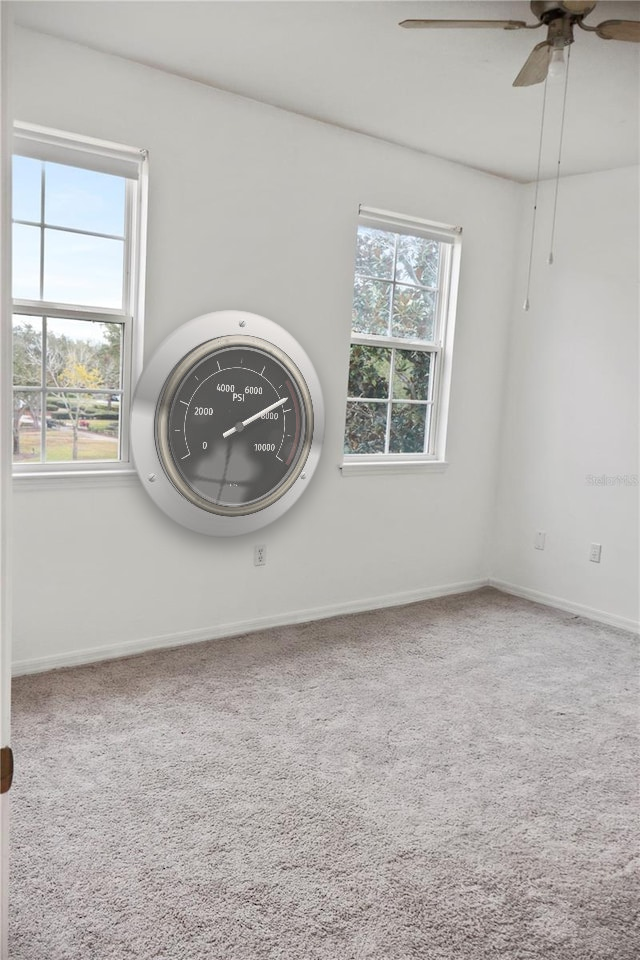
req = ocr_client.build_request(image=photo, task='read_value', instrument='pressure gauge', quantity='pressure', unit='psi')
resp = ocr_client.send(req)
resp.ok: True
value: 7500 psi
